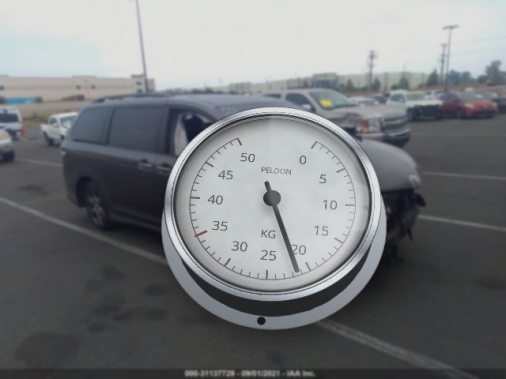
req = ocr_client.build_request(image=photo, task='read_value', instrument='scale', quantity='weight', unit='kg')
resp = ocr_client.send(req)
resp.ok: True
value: 21.5 kg
